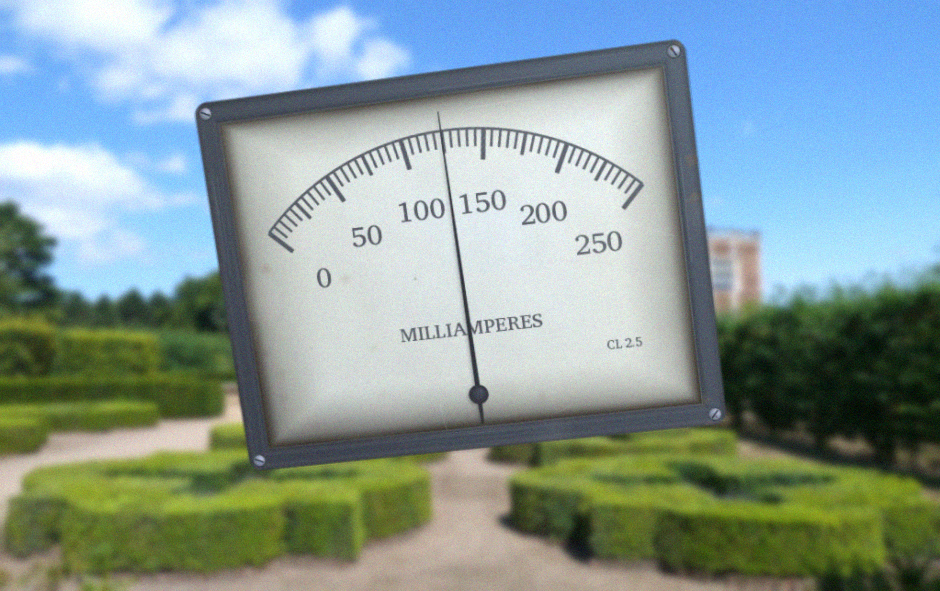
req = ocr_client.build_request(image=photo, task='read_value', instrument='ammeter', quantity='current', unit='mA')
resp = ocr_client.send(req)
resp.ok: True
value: 125 mA
